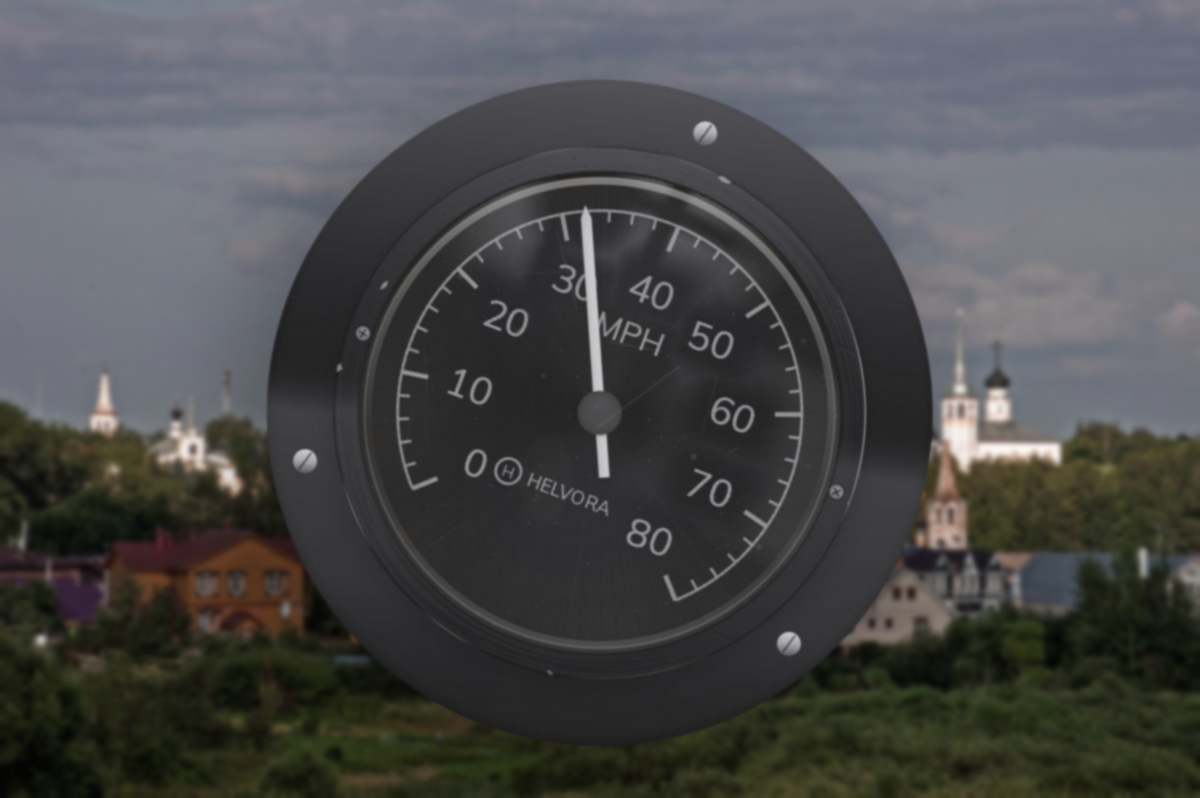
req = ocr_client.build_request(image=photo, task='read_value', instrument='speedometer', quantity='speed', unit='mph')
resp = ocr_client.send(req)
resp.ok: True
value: 32 mph
